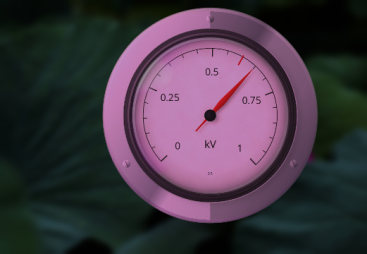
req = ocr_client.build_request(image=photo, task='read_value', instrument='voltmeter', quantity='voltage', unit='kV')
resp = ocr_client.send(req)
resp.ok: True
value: 0.65 kV
